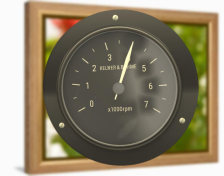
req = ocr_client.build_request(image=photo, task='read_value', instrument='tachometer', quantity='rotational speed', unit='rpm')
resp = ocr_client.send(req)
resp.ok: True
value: 4000 rpm
